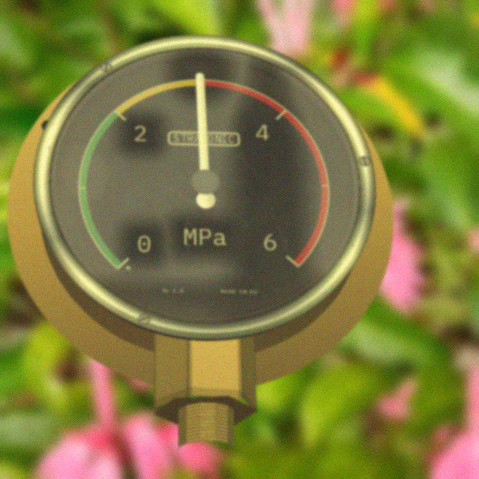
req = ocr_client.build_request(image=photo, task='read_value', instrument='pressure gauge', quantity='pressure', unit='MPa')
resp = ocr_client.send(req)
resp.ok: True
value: 3 MPa
